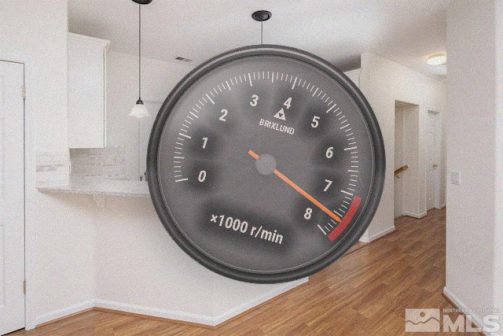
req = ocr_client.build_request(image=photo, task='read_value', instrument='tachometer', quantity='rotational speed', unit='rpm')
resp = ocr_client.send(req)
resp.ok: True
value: 7600 rpm
